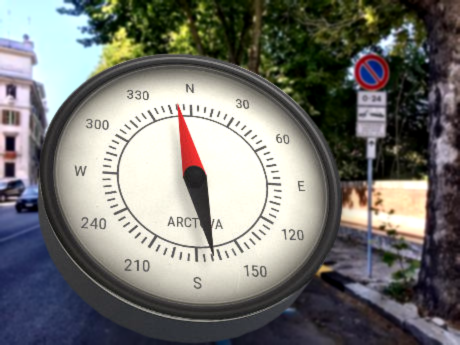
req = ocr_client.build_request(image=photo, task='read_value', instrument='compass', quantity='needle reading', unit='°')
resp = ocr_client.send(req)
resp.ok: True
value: 350 °
